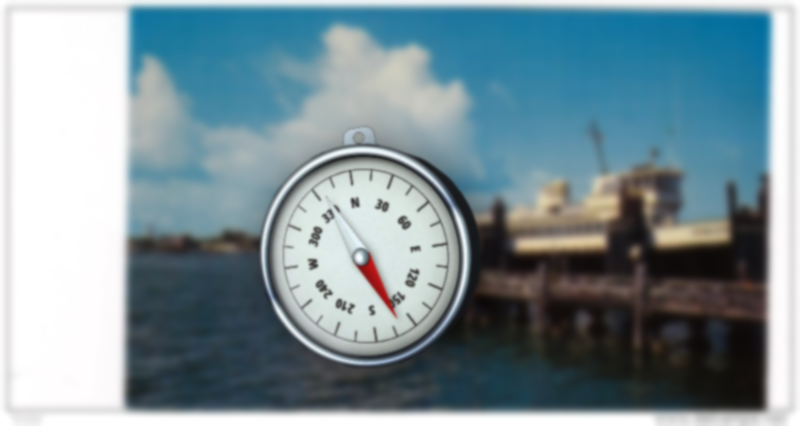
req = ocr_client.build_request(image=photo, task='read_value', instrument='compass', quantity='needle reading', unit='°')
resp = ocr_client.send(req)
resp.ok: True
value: 157.5 °
